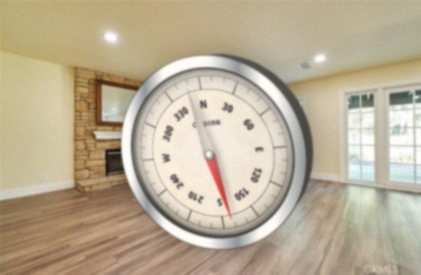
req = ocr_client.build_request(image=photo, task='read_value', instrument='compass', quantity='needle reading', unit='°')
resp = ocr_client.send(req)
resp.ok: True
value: 170 °
